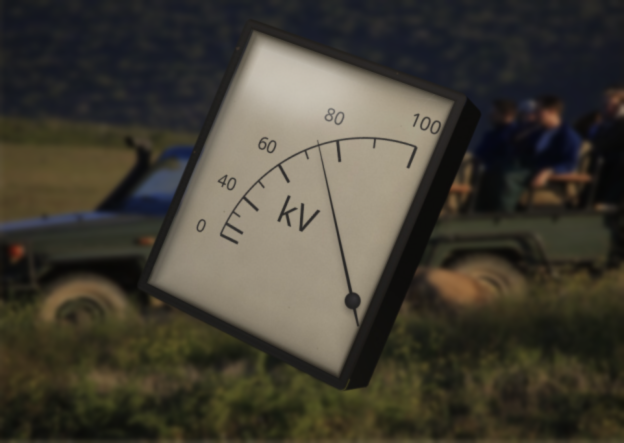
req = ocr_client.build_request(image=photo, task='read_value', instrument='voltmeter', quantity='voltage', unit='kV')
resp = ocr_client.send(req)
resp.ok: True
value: 75 kV
